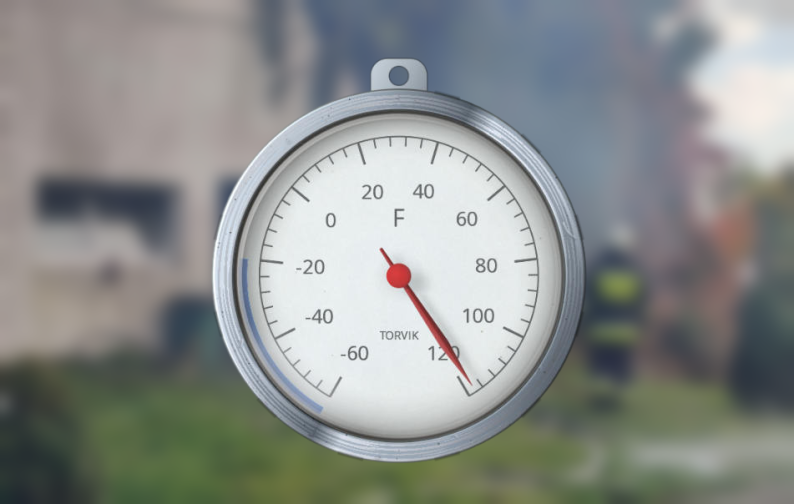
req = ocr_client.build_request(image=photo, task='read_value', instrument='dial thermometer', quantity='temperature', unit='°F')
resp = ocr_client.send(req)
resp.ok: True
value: 118 °F
